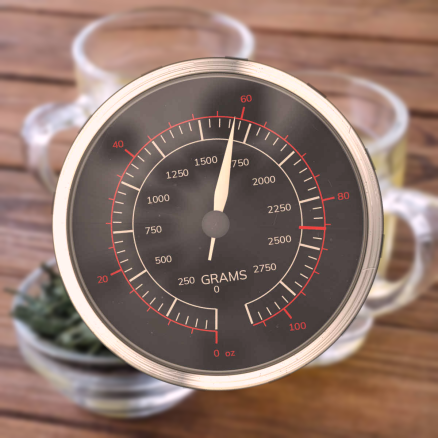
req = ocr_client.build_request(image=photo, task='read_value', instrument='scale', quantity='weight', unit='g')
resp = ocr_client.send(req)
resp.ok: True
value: 1675 g
